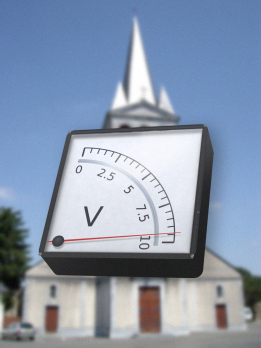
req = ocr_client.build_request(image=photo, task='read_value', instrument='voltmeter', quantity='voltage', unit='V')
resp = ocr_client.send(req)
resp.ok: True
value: 9.5 V
